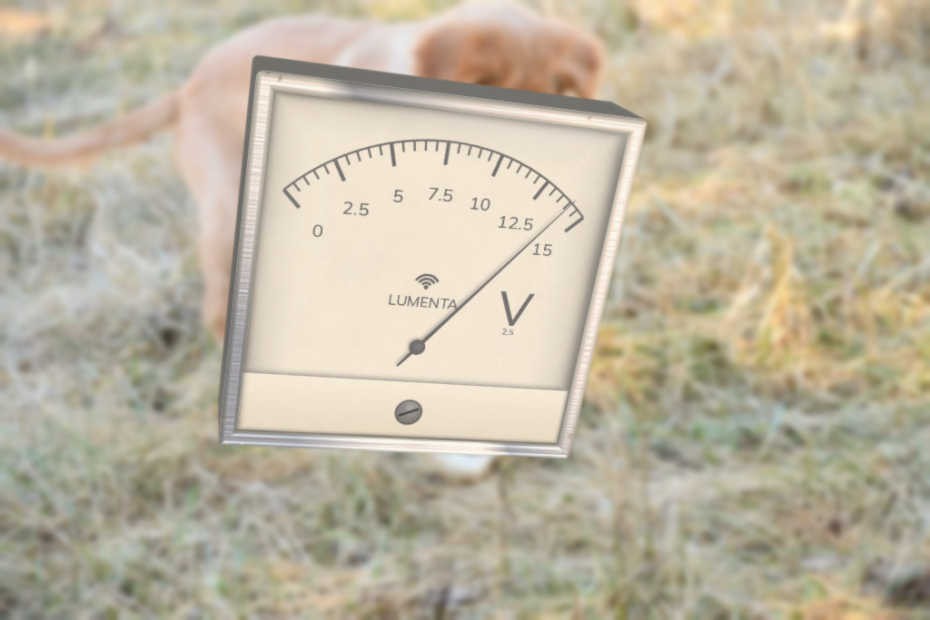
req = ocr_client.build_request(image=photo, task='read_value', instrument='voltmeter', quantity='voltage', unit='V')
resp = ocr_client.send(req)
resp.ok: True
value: 14 V
